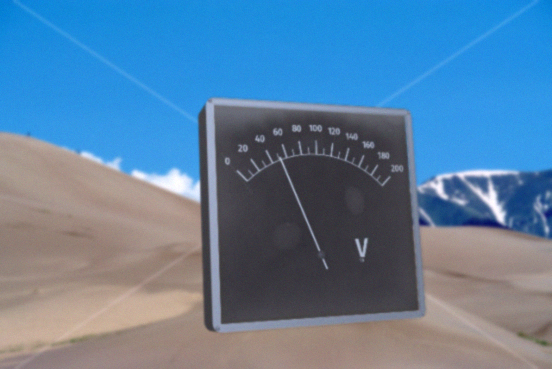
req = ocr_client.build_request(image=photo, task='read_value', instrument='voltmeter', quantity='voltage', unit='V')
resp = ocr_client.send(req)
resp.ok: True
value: 50 V
